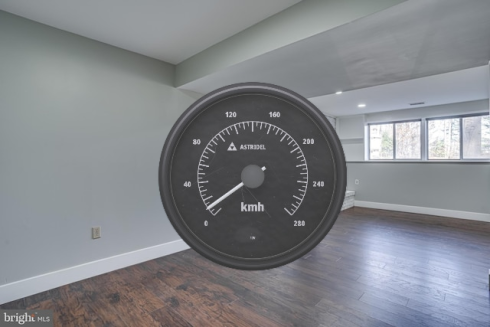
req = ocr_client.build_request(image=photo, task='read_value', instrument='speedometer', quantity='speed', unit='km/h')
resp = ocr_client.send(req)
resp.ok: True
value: 10 km/h
